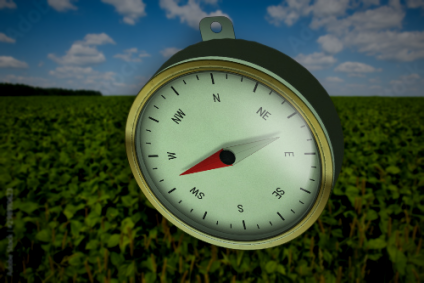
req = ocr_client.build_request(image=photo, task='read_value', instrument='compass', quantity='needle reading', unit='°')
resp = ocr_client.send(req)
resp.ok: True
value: 250 °
